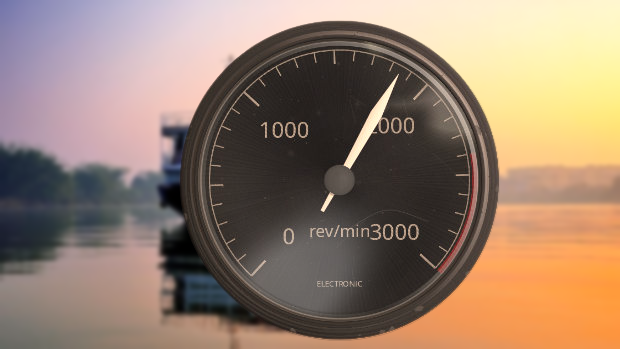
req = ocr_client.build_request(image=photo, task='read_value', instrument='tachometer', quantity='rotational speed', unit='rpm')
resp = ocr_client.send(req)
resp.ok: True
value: 1850 rpm
